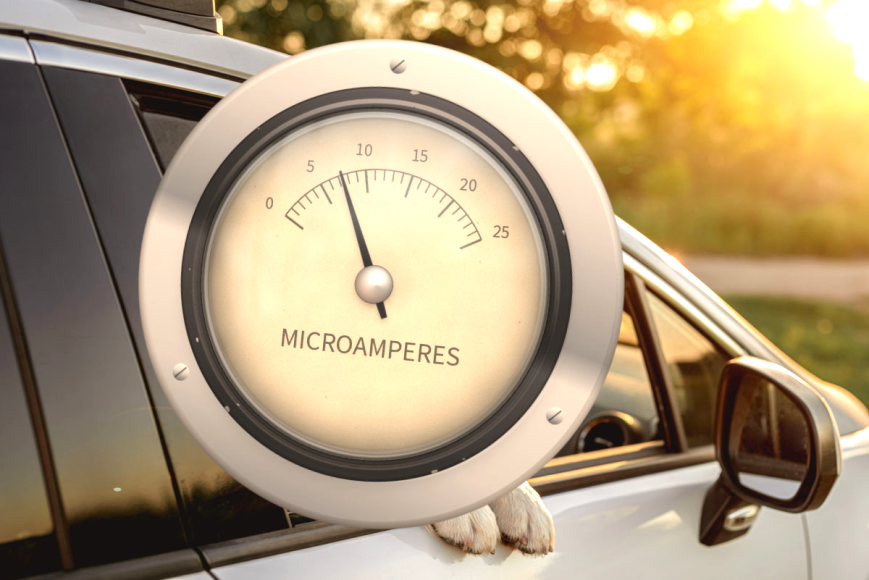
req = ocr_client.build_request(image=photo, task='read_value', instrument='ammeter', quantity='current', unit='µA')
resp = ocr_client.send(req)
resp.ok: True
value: 7.5 µA
